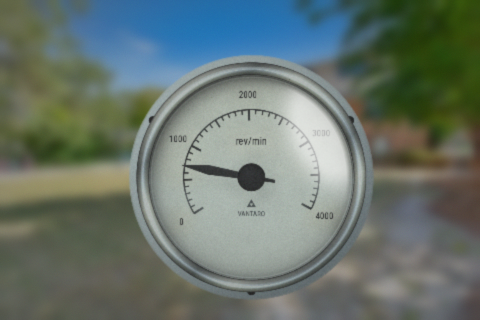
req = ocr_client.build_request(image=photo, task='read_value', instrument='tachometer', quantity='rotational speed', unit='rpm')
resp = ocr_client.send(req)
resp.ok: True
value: 700 rpm
